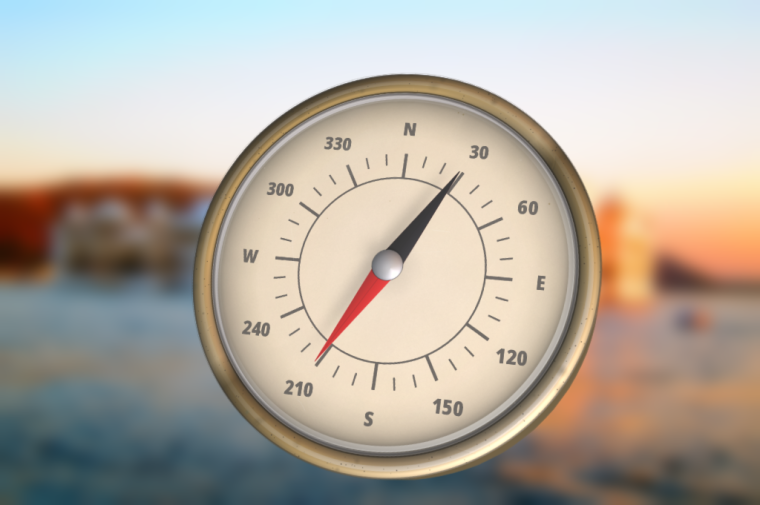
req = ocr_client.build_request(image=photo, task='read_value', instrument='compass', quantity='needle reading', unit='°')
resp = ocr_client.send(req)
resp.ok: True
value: 210 °
